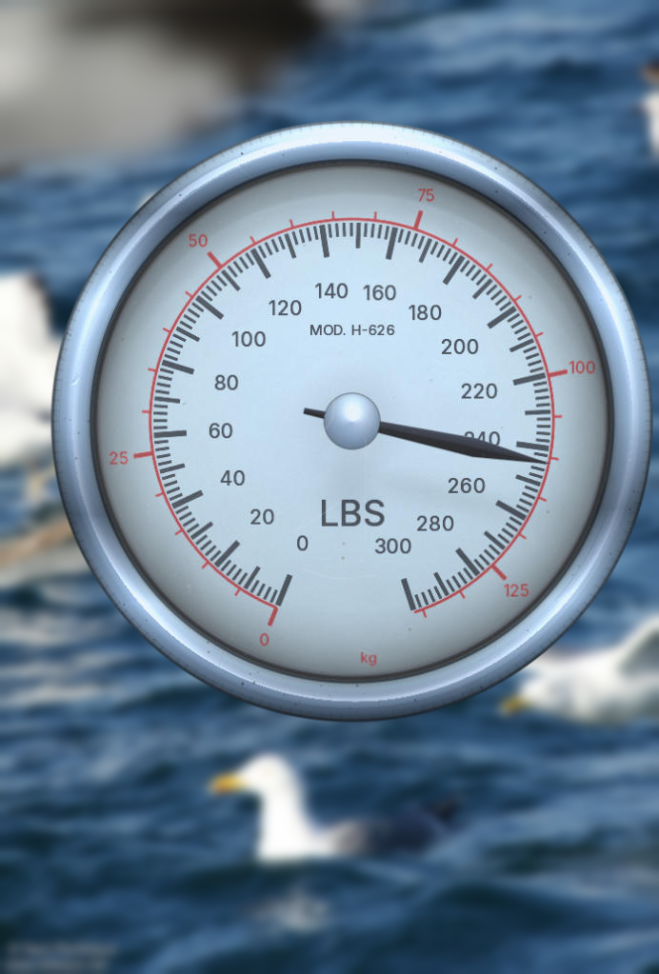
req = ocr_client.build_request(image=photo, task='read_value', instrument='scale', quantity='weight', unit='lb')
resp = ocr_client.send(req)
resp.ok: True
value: 244 lb
